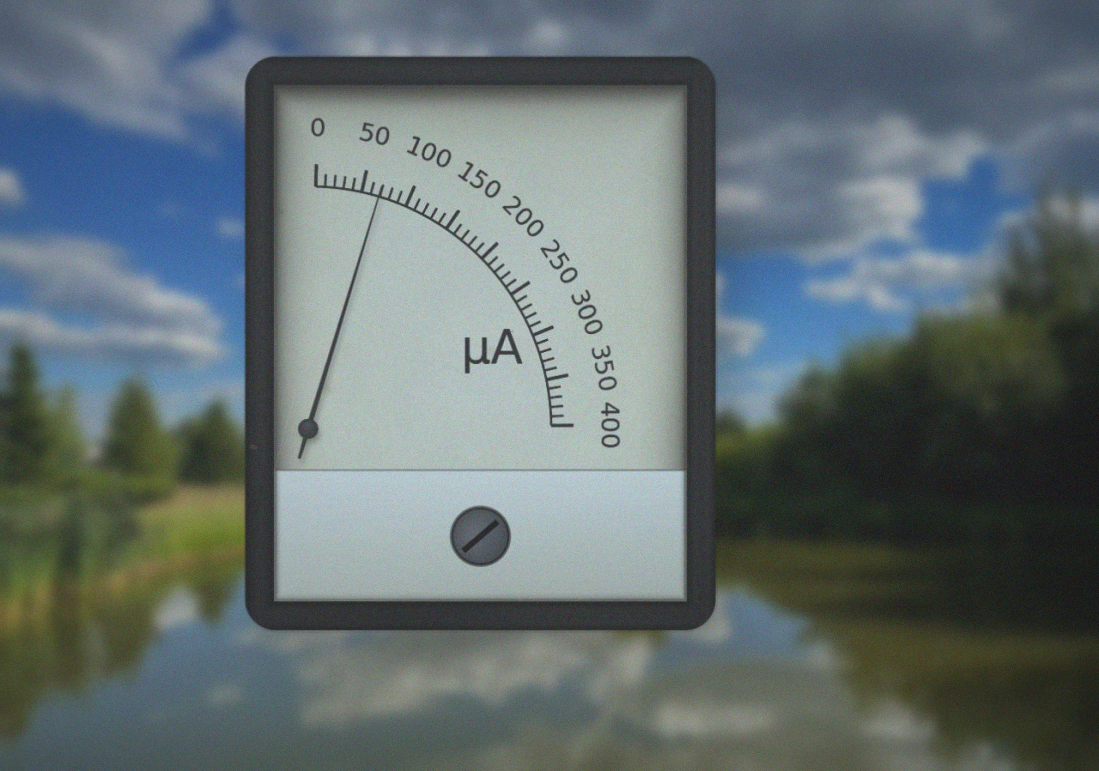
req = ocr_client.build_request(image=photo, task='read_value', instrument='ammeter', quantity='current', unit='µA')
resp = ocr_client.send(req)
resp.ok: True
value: 70 µA
